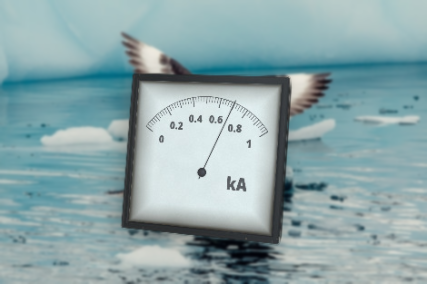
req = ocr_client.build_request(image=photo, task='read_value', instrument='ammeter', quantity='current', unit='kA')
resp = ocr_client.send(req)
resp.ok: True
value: 0.7 kA
